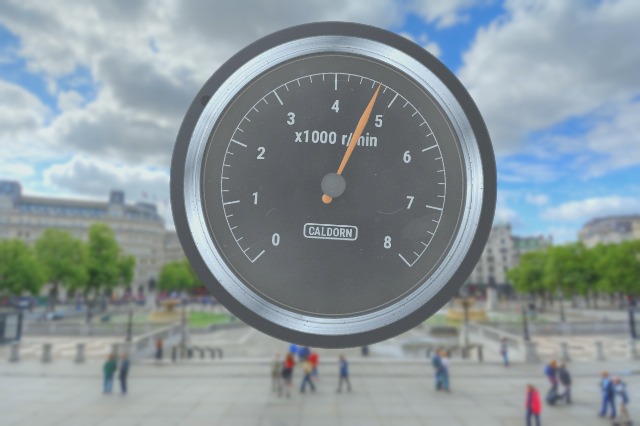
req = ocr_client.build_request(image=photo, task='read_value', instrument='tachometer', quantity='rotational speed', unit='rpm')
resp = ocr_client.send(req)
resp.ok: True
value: 4700 rpm
